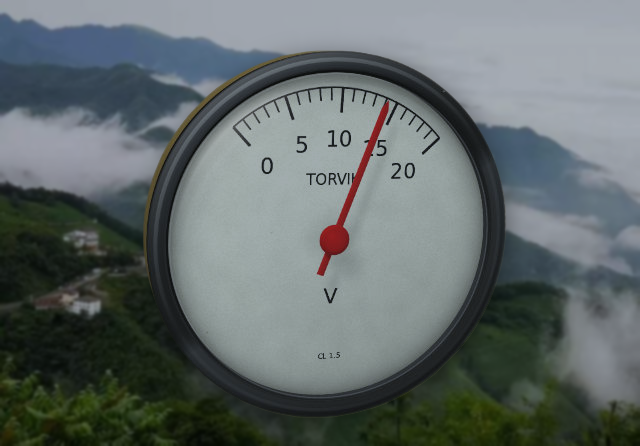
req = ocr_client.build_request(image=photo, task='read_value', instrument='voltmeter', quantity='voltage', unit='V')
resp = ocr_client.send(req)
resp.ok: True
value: 14 V
